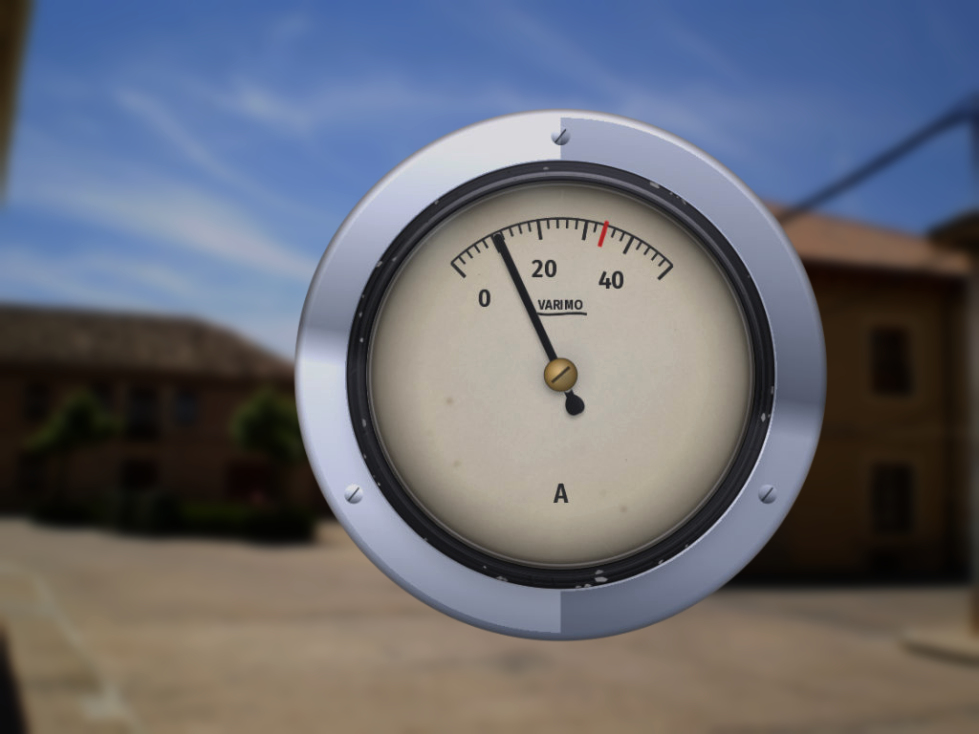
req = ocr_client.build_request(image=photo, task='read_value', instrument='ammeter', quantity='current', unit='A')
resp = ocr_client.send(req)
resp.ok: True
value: 11 A
